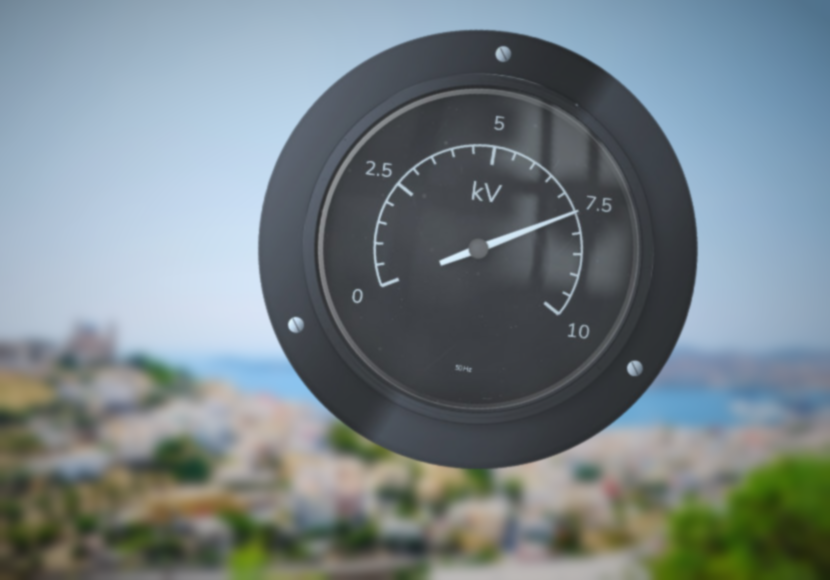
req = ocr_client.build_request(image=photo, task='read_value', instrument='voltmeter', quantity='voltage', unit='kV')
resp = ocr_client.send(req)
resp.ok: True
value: 7.5 kV
